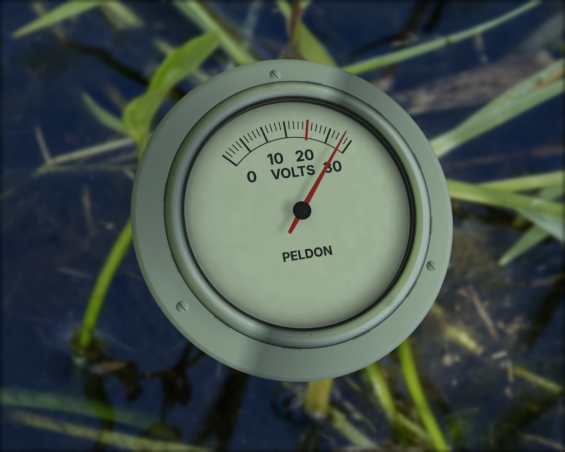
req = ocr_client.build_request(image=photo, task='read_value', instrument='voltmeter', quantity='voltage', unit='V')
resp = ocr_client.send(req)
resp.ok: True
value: 28 V
